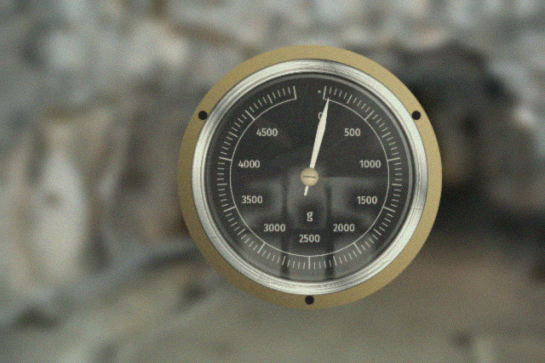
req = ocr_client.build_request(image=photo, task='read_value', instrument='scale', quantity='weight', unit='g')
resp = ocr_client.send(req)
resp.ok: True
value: 50 g
